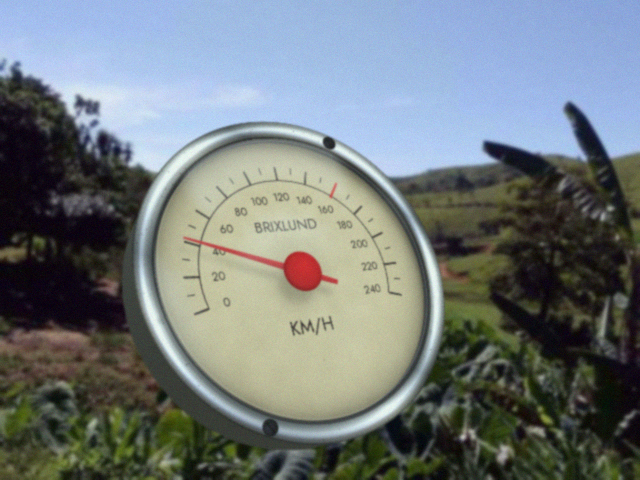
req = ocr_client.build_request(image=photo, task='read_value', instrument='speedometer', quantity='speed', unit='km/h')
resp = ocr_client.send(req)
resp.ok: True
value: 40 km/h
